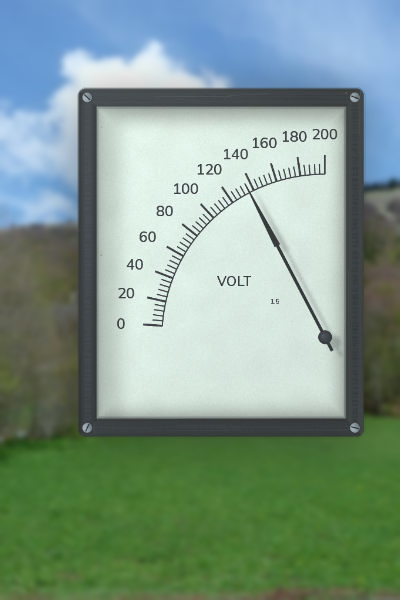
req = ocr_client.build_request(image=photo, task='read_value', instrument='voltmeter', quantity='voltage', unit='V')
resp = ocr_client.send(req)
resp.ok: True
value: 136 V
